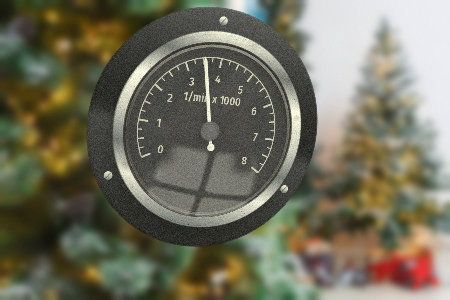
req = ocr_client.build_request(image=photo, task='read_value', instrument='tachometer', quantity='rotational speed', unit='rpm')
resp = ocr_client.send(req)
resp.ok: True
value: 3500 rpm
